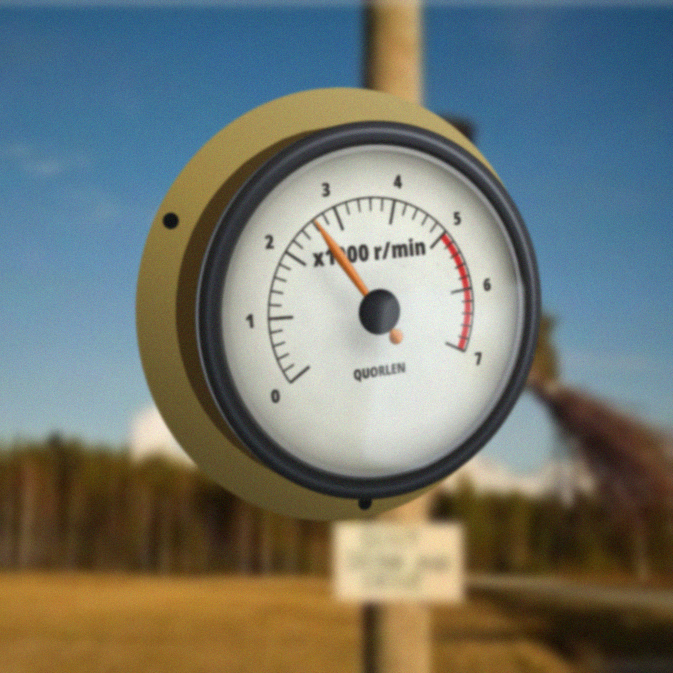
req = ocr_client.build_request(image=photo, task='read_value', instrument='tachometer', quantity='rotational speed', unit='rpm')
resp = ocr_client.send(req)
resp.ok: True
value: 2600 rpm
